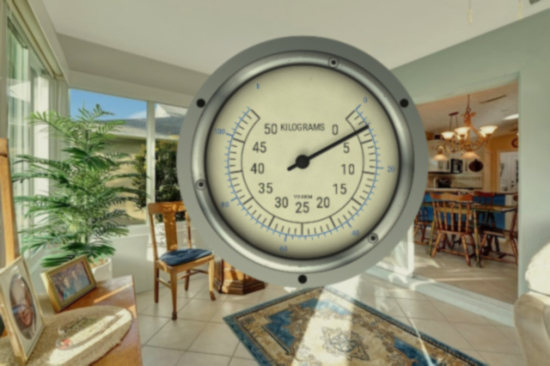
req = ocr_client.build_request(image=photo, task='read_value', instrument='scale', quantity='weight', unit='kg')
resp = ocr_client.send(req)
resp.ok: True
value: 3 kg
